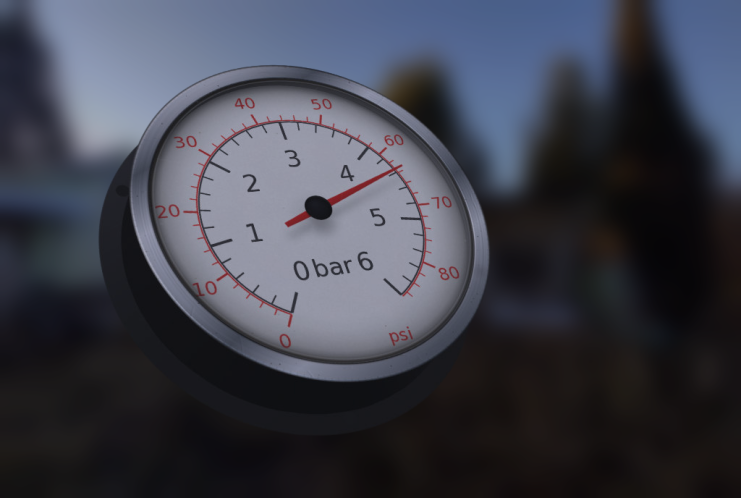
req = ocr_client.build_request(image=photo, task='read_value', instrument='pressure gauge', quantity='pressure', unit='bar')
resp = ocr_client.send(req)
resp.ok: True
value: 4.4 bar
